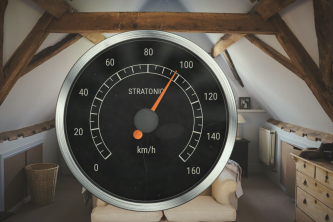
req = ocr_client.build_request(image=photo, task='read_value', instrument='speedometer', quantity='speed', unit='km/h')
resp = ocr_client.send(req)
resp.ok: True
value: 97.5 km/h
